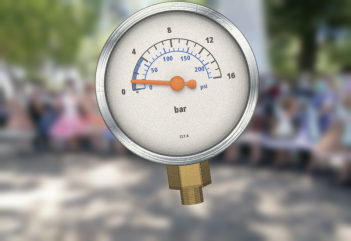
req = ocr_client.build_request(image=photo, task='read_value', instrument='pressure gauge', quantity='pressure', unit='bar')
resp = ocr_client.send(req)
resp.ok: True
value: 1 bar
